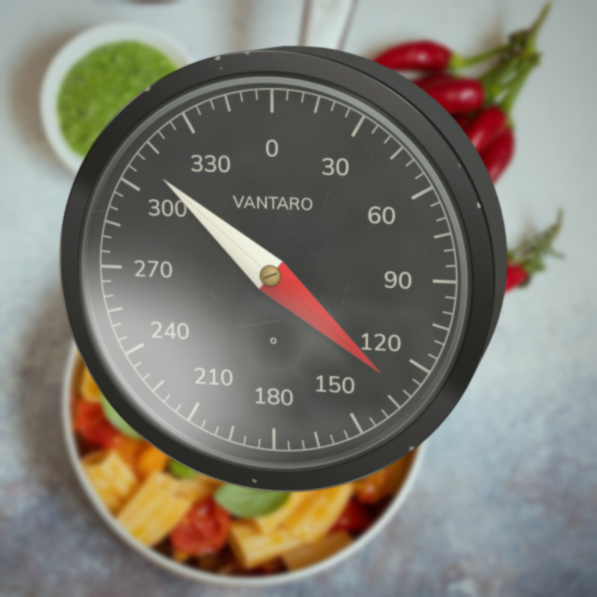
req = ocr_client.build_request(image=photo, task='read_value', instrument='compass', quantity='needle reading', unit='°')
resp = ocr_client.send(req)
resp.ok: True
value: 130 °
